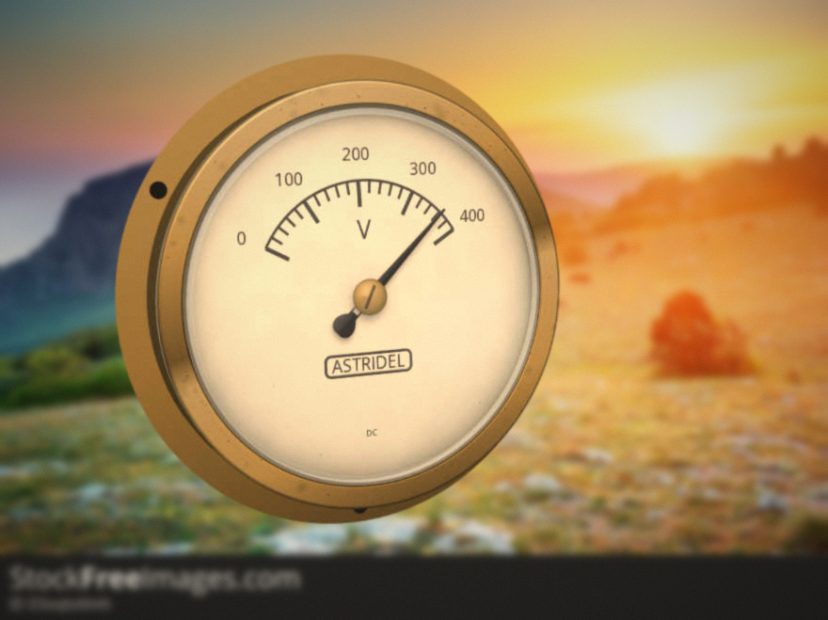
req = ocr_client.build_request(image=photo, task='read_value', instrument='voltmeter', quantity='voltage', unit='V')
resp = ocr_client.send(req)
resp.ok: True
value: 360 V
